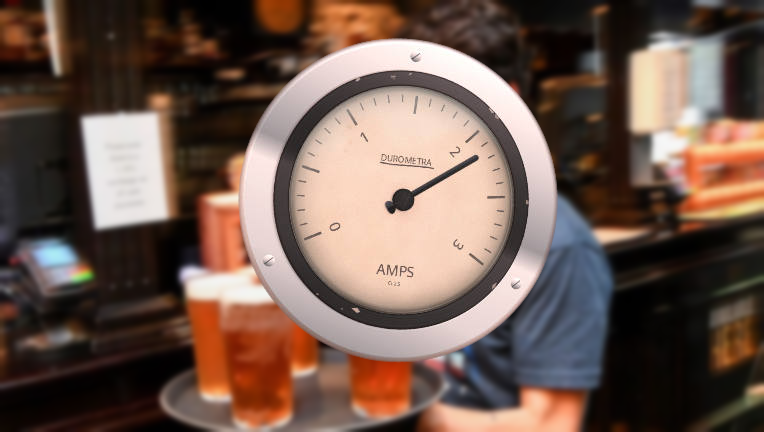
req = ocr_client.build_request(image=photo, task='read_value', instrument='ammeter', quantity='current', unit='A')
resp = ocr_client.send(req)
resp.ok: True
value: 2.15 A
